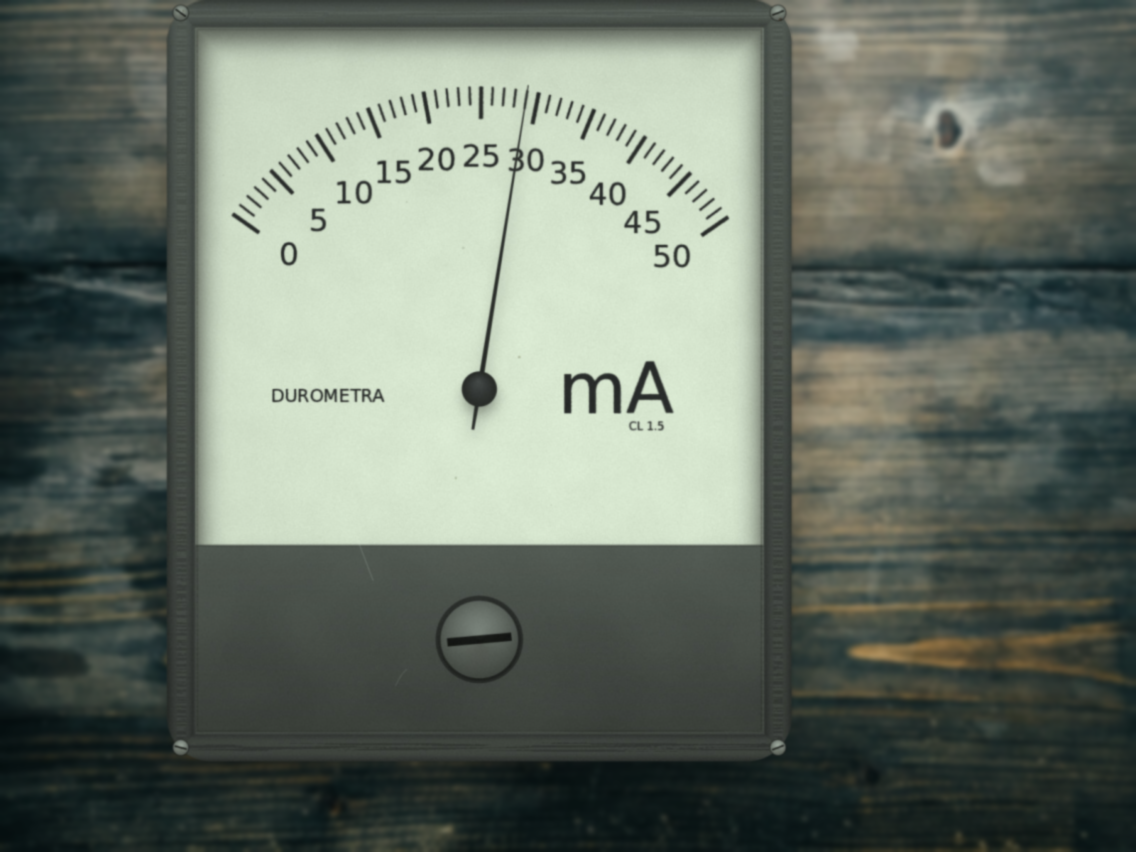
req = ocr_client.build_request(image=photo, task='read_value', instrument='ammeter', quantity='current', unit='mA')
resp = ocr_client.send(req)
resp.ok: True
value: 29 mA
